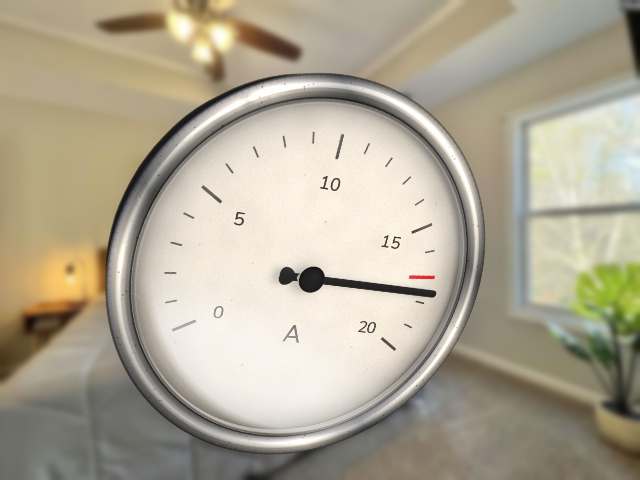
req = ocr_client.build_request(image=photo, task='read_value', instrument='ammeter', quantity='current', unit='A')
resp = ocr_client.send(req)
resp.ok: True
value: 17.5 A
